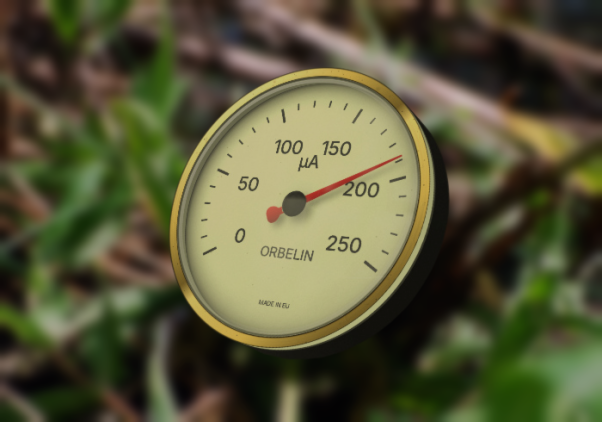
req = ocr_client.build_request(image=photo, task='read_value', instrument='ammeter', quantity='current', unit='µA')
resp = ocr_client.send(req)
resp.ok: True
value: 190 µA
